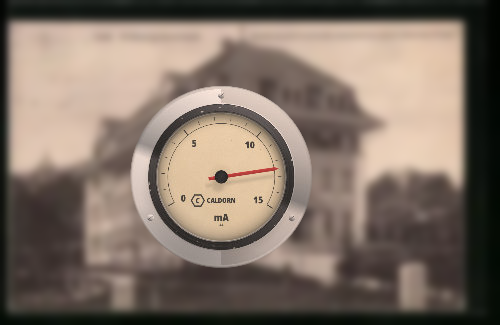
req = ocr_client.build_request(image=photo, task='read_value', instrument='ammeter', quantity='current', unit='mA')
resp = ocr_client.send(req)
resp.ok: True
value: 12.5 mA
